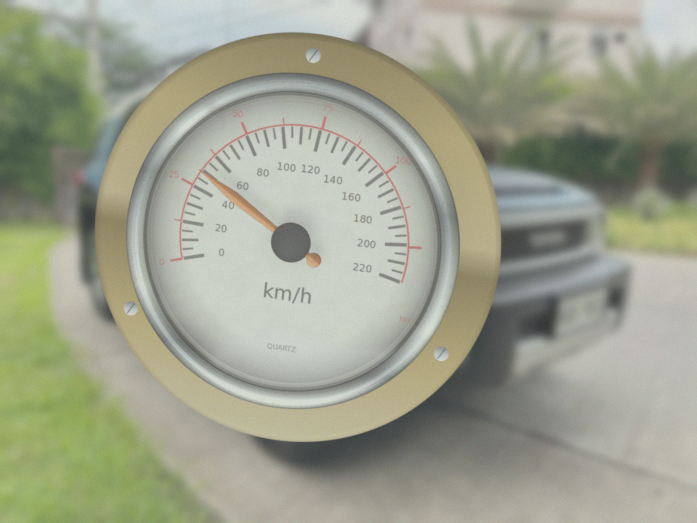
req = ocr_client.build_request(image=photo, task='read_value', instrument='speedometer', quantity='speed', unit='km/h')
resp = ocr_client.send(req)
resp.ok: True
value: 50 km/h
